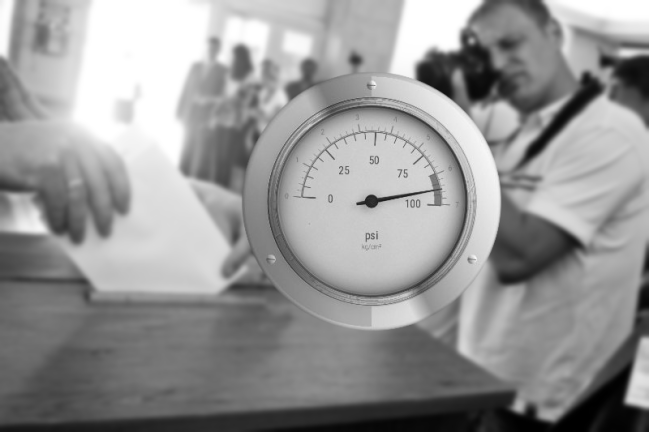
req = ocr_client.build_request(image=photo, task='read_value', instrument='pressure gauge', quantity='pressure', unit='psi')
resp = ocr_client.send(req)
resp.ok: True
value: 92.5 psi
